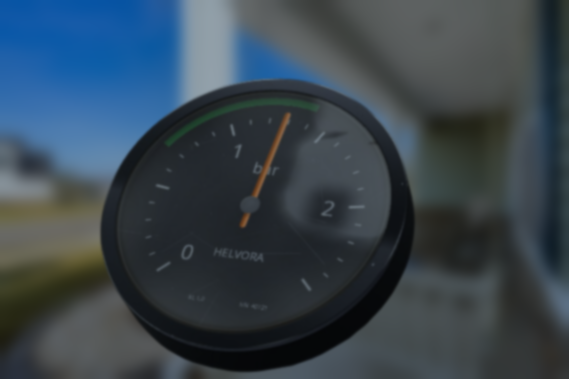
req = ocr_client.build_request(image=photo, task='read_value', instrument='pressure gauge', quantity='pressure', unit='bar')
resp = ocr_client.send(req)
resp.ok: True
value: 1.3 bar
